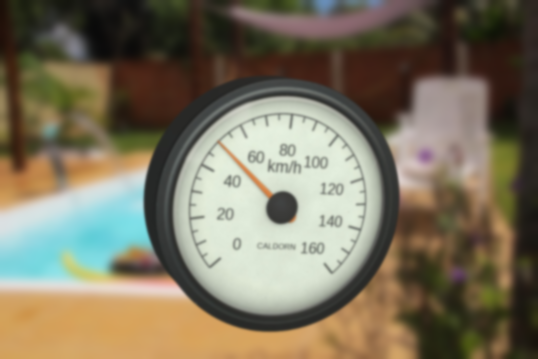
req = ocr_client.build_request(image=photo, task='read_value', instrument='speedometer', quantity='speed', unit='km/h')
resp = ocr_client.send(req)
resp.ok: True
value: 50 km/h
